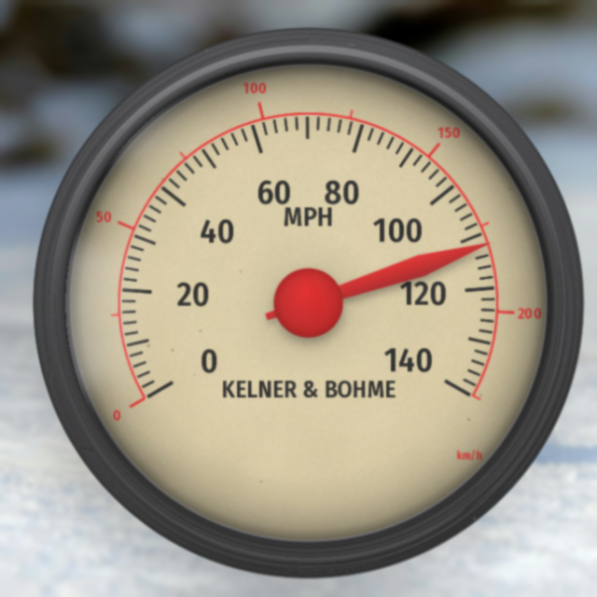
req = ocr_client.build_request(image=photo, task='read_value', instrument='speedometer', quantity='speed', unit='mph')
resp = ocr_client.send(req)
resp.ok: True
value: 112 mph
